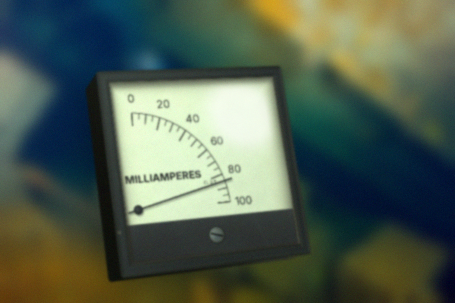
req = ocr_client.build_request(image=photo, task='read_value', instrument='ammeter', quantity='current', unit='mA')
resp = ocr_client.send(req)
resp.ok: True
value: 85 mA
